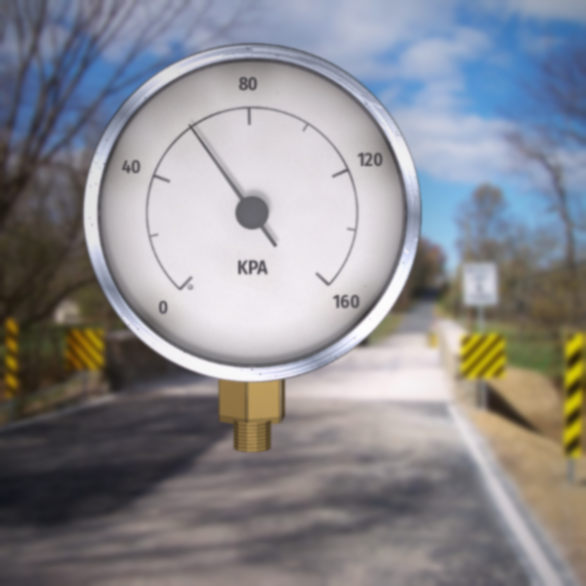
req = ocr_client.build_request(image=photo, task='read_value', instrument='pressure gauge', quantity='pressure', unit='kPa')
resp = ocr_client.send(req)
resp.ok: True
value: 60 kPa
